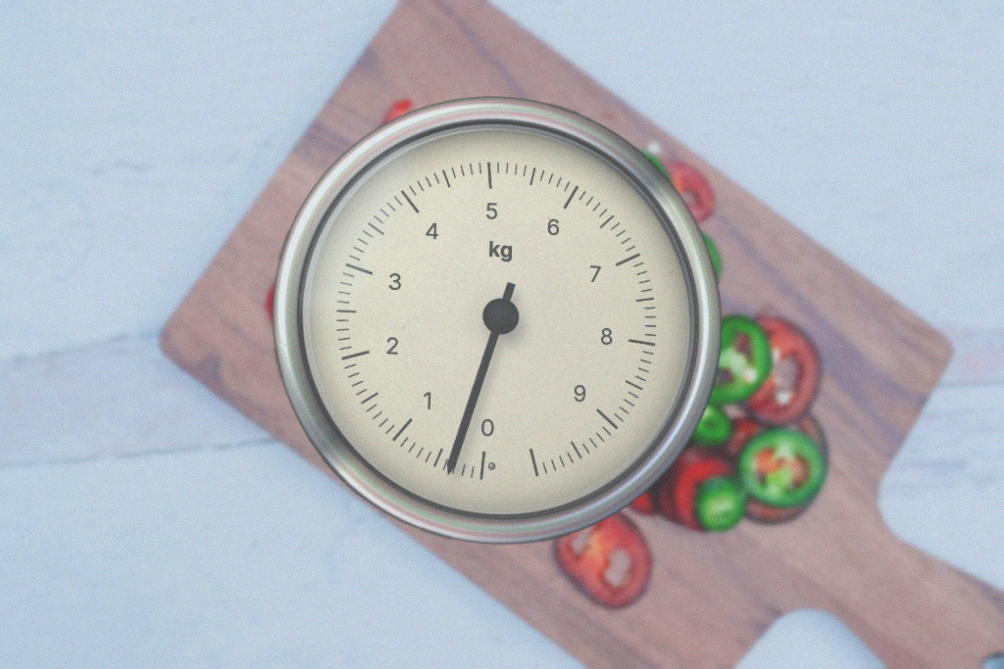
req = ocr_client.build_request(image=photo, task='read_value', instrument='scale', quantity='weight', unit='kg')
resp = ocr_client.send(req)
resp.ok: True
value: 0.35 kg
